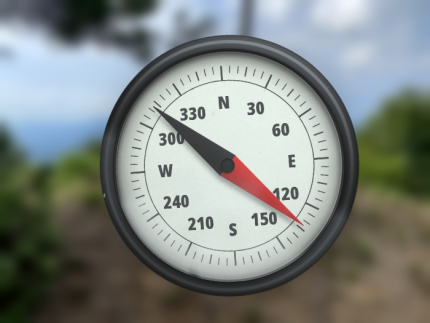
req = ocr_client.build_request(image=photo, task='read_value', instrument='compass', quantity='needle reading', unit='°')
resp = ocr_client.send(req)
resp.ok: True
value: 132.5 °
